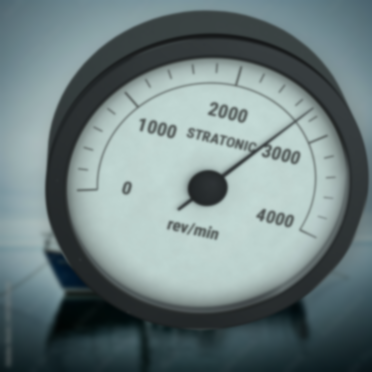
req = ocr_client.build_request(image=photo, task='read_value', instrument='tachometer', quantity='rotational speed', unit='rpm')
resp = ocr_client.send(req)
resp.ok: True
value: 2700 rpm
